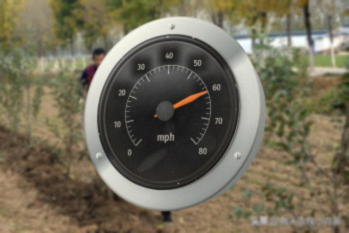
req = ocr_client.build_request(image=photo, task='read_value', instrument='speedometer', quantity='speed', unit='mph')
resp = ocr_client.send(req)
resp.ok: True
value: 60 mph
